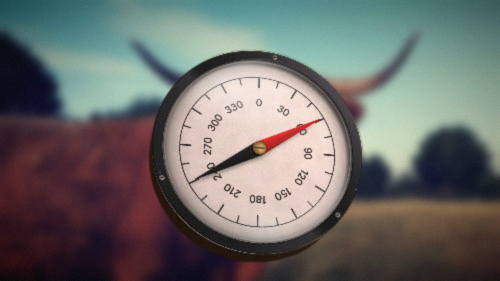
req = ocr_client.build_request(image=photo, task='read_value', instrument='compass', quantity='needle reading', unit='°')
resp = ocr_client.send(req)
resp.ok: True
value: 60 °
